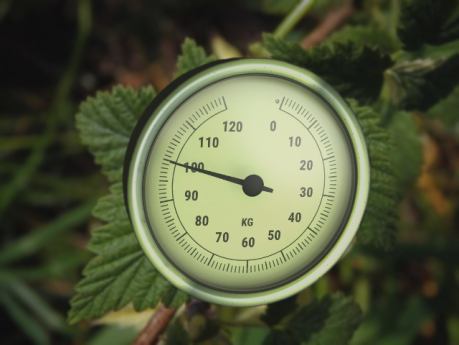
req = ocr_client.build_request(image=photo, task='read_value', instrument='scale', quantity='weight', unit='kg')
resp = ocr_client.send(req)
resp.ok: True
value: 100 kg
